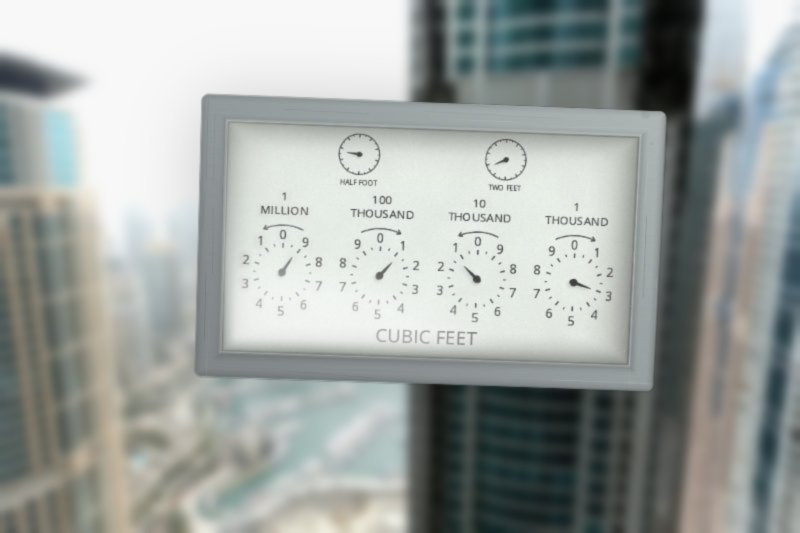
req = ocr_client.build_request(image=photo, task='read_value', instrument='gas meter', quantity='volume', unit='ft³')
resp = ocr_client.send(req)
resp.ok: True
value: 911300 ft³
